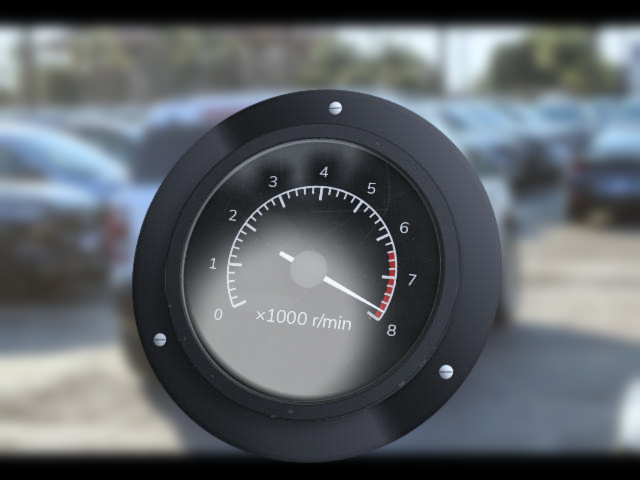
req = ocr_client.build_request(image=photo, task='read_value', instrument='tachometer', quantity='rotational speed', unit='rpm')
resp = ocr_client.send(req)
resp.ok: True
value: 7800 rpm
